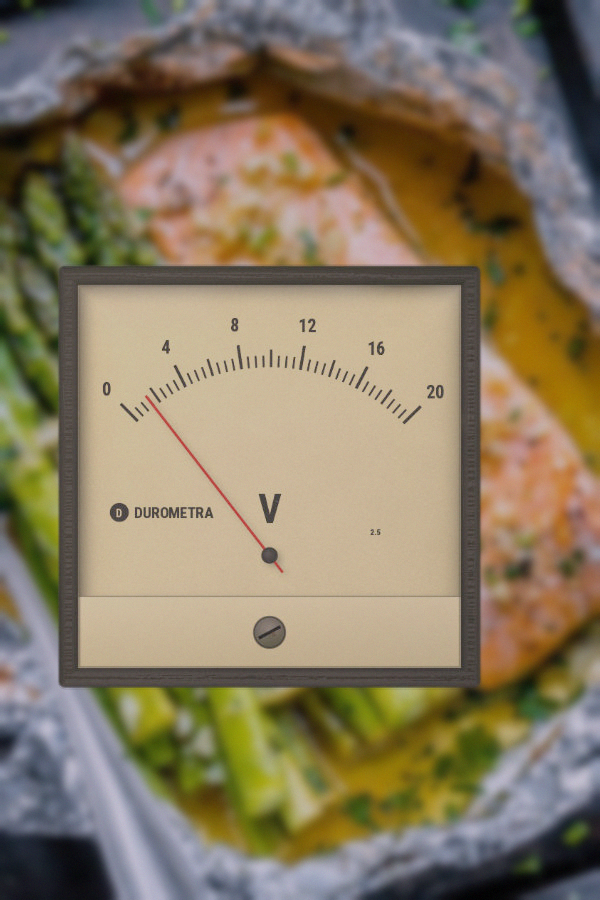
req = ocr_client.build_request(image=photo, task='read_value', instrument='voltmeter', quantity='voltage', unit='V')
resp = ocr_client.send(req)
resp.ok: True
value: 1.5 V
